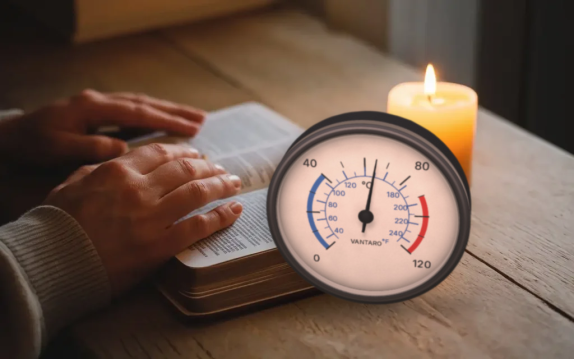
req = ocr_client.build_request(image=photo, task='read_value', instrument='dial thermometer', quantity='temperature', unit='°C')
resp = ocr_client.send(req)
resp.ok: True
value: 65 °C
